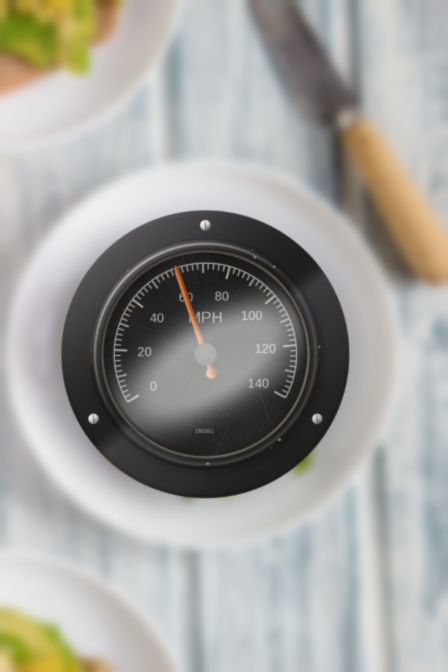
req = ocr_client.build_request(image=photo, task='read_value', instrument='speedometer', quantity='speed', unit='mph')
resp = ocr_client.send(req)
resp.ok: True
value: 60 mph
